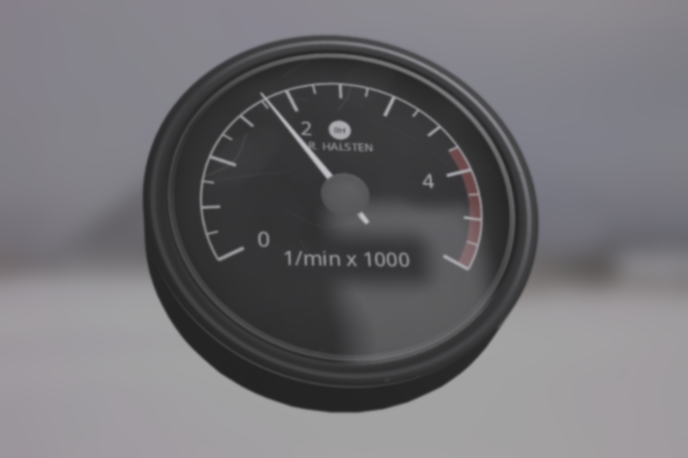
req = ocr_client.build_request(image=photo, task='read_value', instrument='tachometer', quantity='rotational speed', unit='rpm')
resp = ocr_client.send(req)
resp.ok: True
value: 1750 rpm
